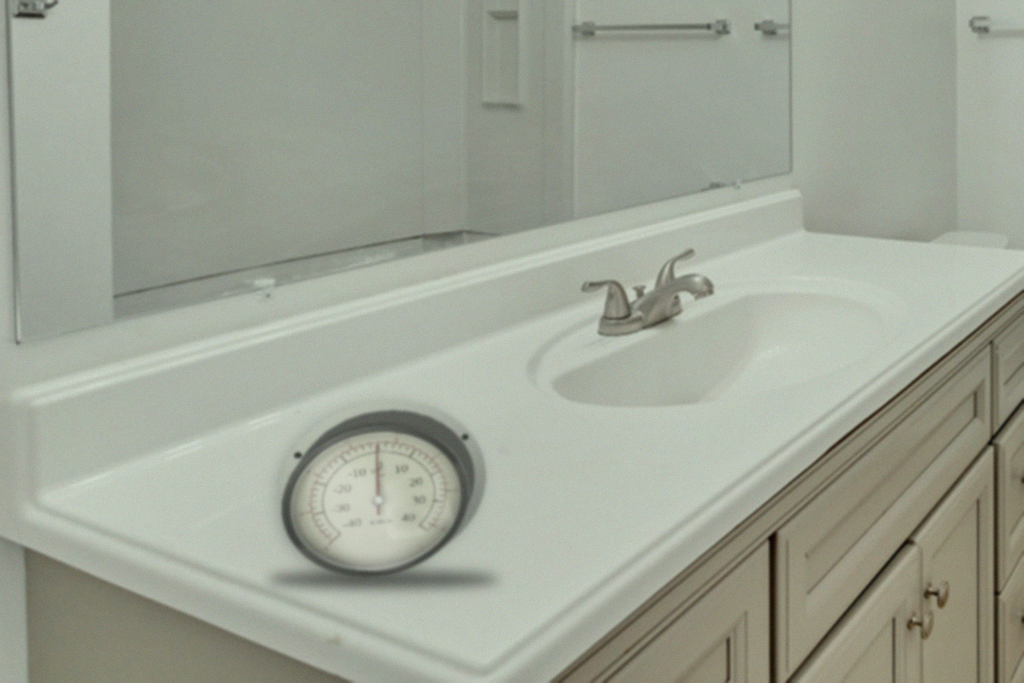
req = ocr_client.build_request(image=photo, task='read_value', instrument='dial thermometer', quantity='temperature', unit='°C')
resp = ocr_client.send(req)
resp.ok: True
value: 0 °C
